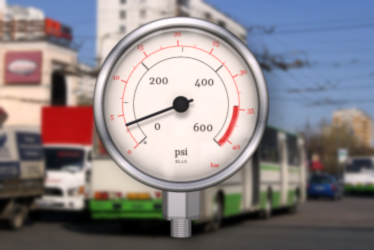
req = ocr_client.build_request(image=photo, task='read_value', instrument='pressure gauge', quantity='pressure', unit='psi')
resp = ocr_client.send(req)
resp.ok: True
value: 50 psi
